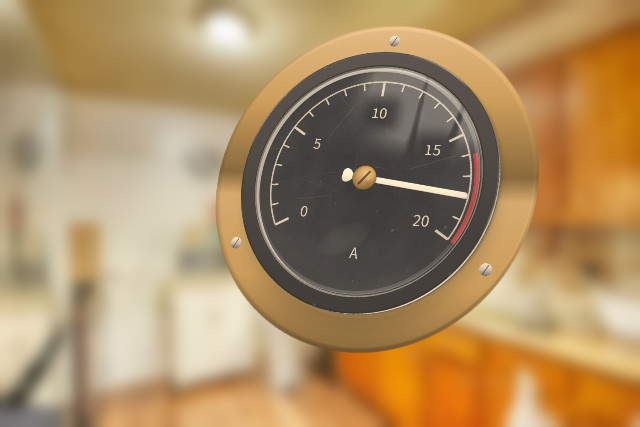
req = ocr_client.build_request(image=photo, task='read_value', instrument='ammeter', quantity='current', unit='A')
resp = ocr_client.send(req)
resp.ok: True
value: 18 A
